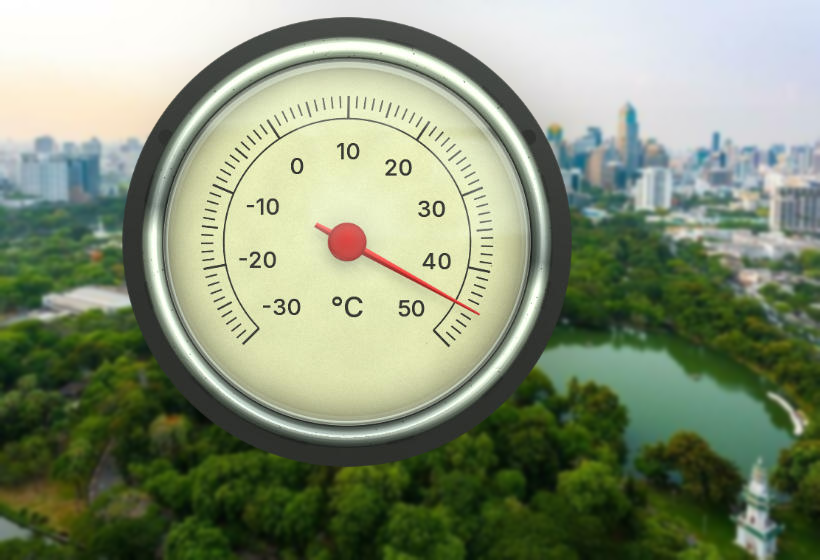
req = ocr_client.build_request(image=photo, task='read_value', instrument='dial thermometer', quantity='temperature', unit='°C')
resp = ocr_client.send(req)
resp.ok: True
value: 45 °C
